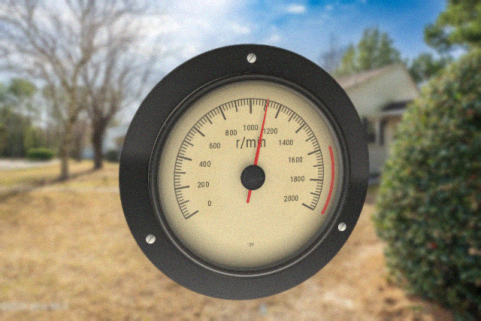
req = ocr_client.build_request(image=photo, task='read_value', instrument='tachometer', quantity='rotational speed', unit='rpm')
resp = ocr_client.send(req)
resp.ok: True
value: 1100 rpm
